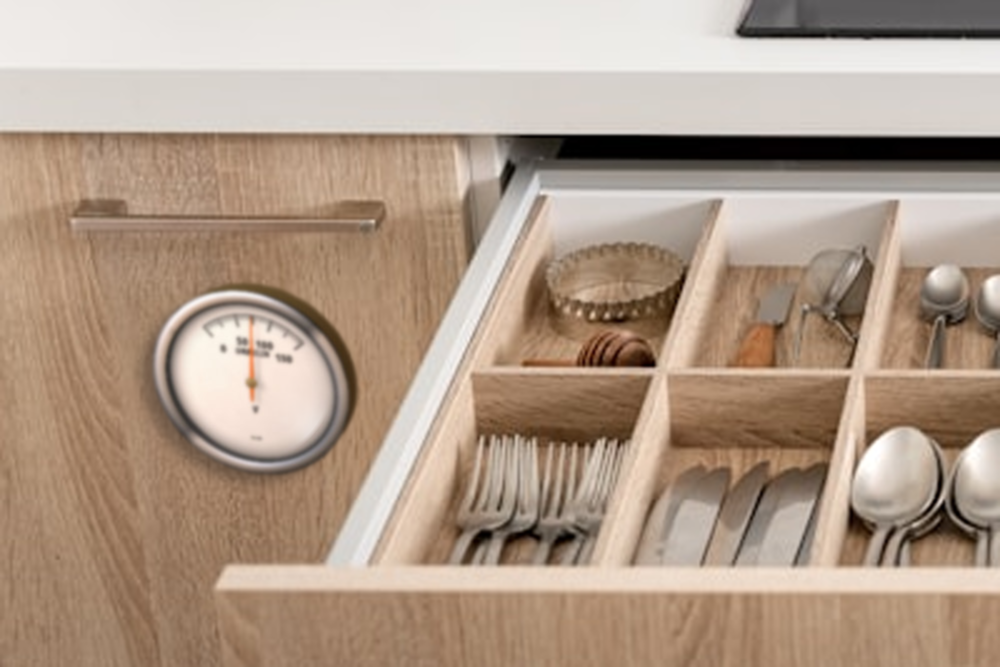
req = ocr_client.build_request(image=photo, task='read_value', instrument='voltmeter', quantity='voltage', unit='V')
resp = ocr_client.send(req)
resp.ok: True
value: 75 V
